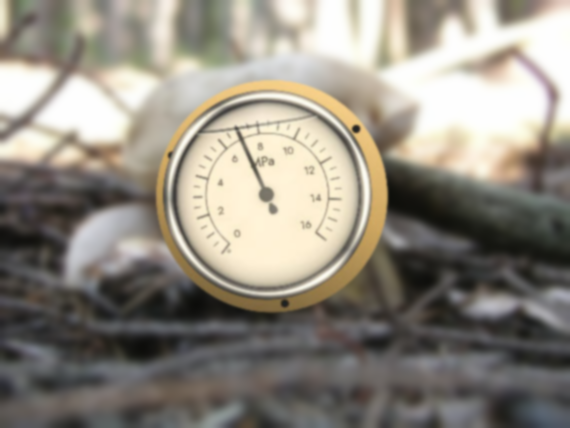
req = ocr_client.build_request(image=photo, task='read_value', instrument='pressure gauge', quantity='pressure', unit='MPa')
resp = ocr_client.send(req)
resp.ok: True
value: 7 MPa
